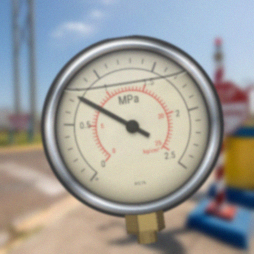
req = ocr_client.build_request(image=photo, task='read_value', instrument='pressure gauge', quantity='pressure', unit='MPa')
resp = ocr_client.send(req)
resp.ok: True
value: 0.75 MPa
